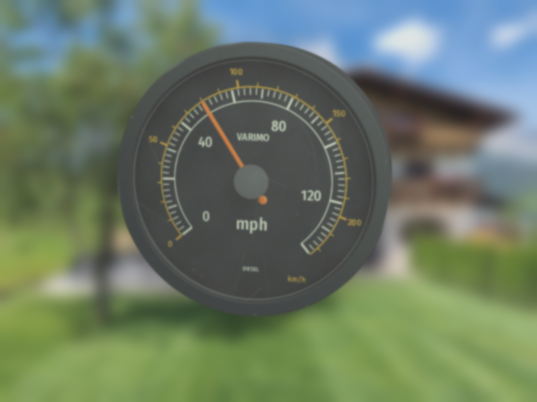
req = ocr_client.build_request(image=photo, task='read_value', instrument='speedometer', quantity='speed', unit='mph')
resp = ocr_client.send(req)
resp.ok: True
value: 50 mph
